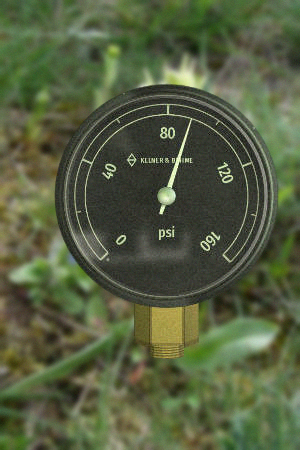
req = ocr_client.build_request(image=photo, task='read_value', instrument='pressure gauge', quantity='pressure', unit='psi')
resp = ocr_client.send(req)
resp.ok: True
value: 90 psi
